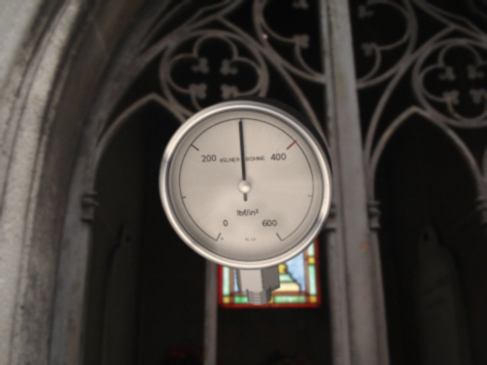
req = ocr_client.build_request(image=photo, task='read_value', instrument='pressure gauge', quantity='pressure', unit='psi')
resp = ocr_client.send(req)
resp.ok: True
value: 300 psi
